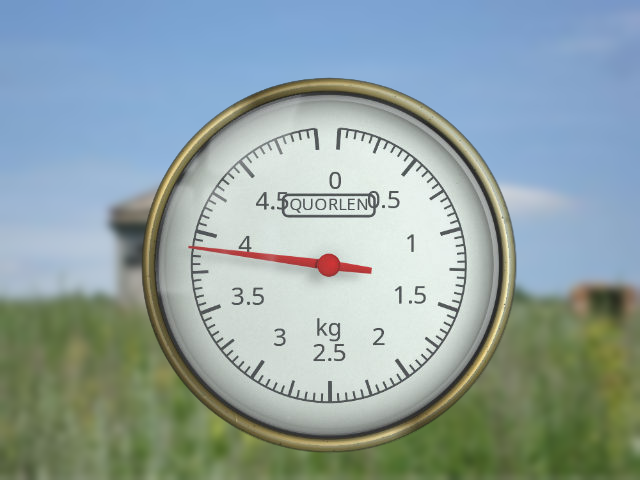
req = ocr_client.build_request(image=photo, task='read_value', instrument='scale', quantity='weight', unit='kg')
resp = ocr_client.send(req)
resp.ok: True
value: 3.9 kg
